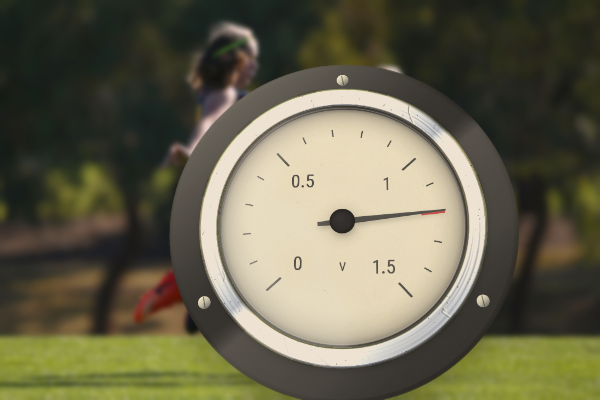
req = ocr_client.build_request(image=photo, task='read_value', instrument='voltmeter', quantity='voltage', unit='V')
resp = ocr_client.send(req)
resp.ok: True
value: 1.2 V
